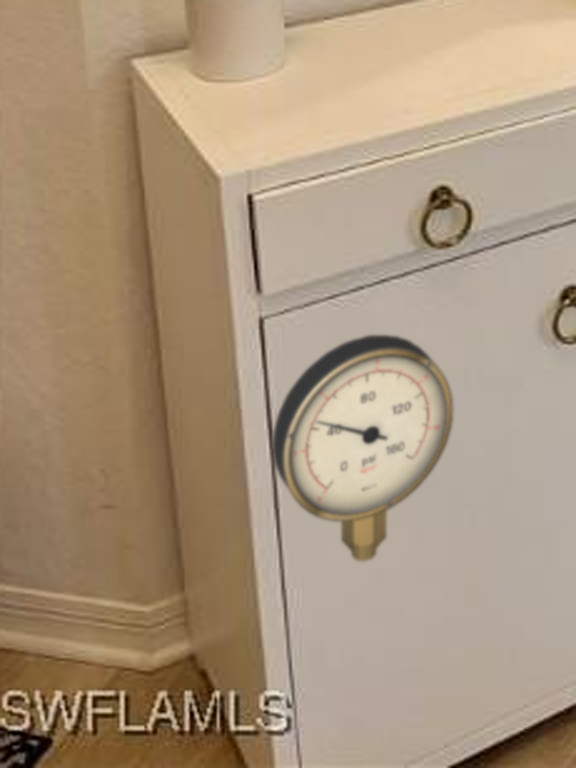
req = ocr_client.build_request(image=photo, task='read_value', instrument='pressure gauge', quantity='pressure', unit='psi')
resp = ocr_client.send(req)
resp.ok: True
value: 45 psi
